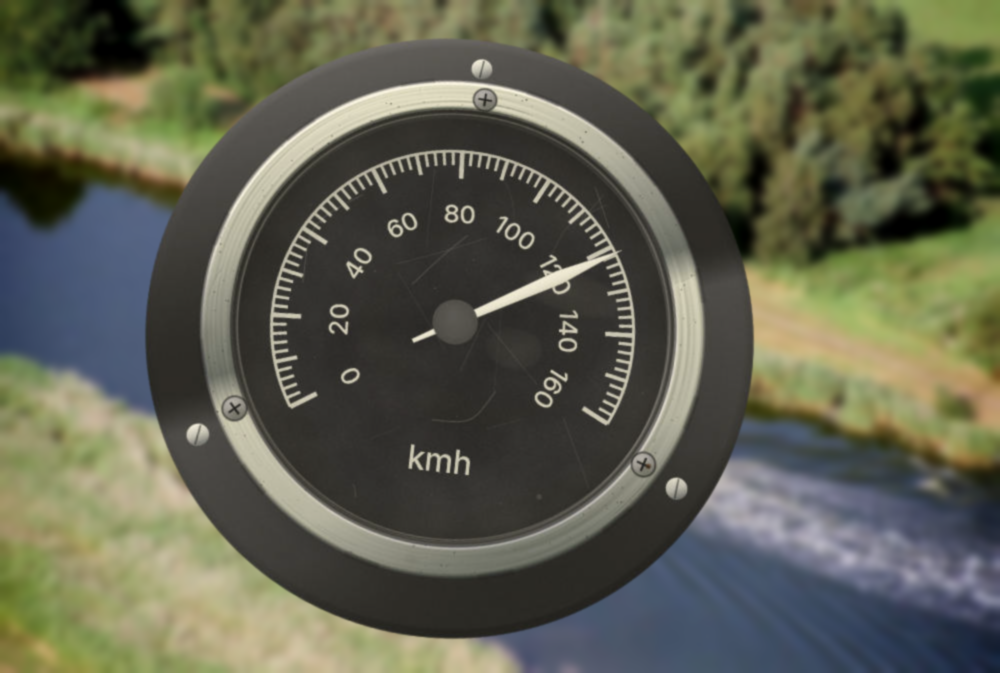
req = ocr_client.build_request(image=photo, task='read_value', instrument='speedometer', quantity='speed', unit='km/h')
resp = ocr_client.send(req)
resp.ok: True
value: 122 km/h
